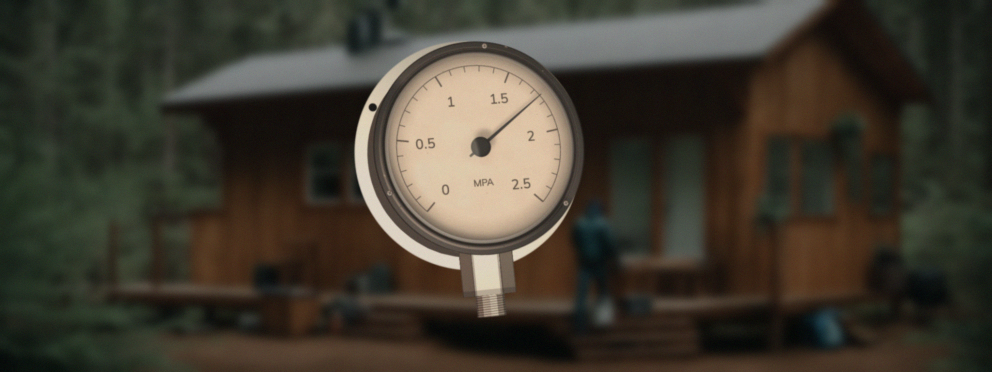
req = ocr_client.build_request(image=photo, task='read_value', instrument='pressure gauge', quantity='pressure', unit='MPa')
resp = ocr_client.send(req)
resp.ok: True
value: 1.75 MPa
